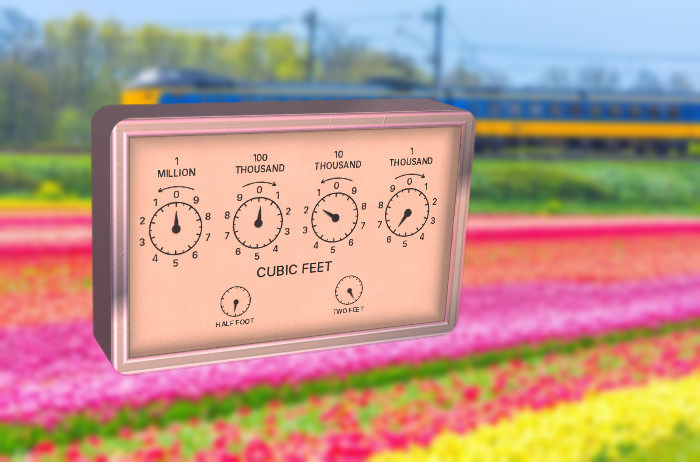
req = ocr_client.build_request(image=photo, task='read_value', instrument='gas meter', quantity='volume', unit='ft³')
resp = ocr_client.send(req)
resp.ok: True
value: 1600 ft³
